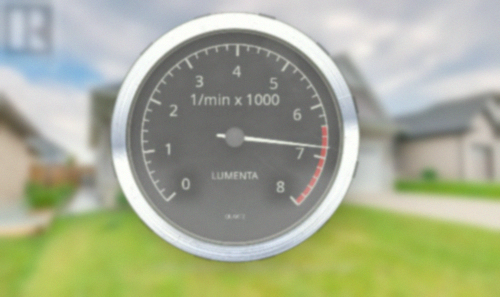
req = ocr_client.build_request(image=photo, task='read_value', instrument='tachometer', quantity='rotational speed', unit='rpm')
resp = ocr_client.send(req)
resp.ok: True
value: 6800 rpm
